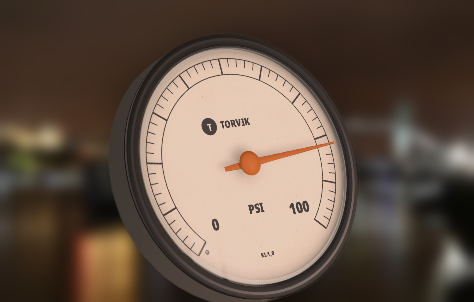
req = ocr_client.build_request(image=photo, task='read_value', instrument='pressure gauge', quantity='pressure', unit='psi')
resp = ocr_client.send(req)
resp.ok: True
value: 82 psi
